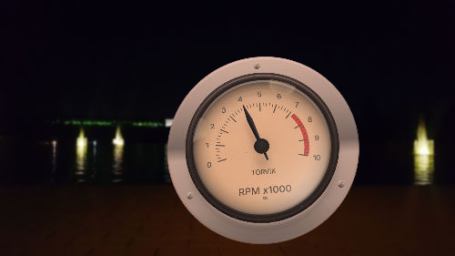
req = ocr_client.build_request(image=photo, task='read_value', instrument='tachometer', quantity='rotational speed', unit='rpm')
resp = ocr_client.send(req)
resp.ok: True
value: 4000 rpm
